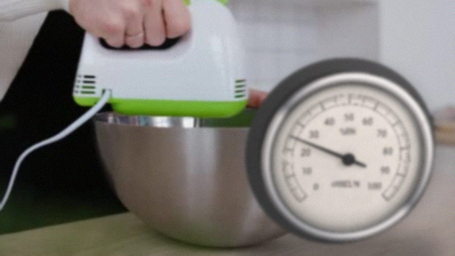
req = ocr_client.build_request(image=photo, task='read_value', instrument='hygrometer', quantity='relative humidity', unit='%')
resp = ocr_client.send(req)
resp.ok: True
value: 25 %
